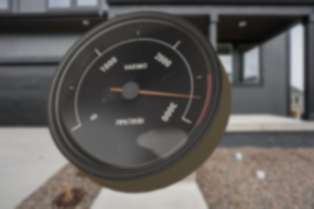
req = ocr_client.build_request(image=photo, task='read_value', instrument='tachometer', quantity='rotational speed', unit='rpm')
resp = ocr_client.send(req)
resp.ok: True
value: 2750 rpm
